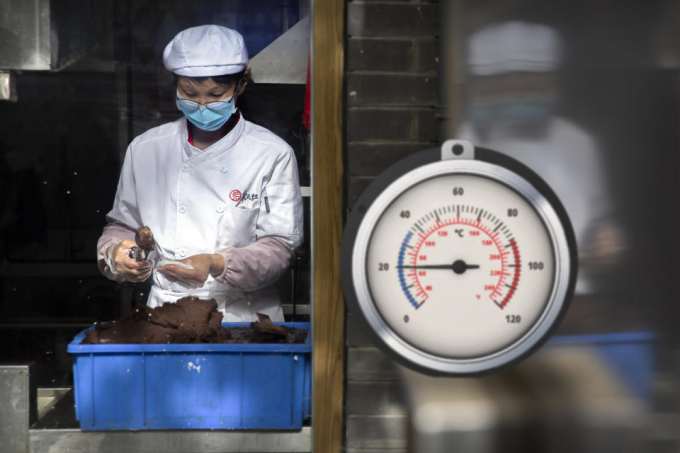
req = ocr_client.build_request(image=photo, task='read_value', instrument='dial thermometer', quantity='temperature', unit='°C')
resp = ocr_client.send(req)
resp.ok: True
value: 20 °C
